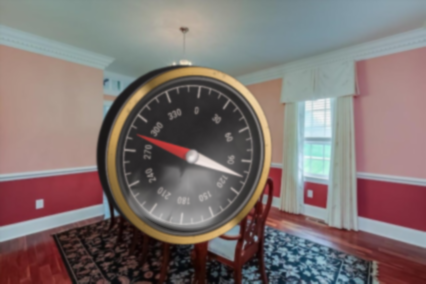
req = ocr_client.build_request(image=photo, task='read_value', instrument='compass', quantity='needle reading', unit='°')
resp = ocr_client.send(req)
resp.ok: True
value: 285 °
